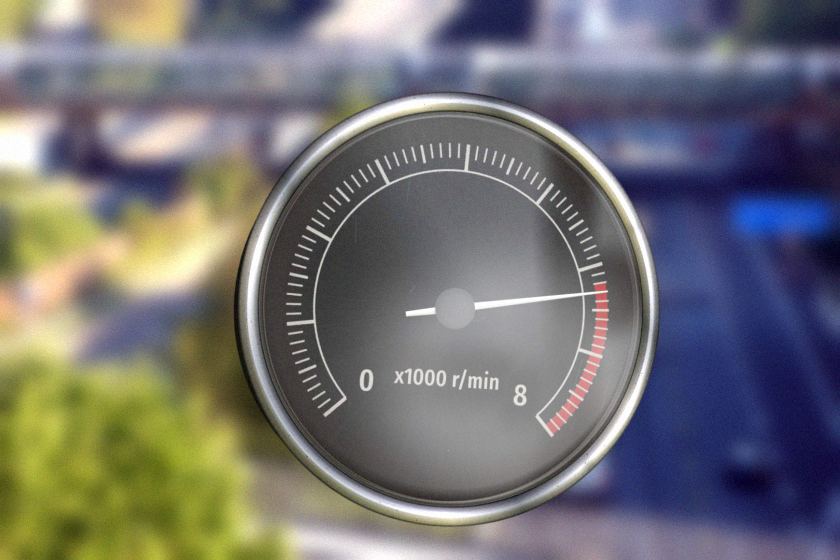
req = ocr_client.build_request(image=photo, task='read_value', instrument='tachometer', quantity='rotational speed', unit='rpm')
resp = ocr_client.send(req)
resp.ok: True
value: 6300 rpm
